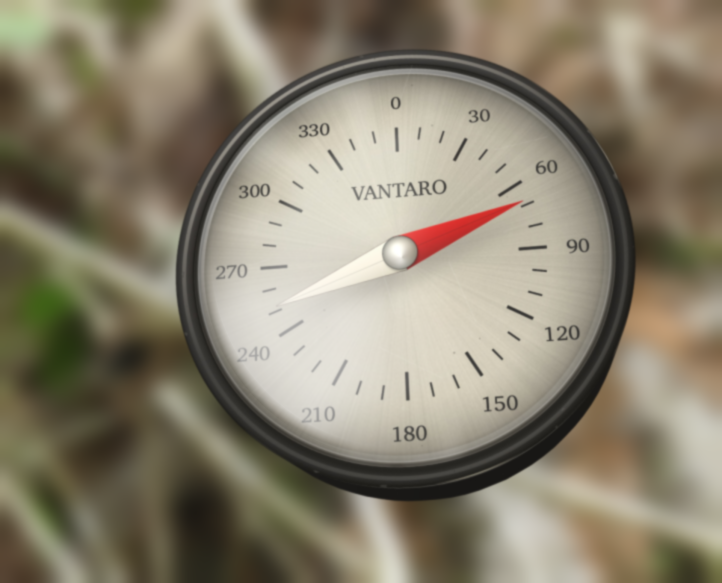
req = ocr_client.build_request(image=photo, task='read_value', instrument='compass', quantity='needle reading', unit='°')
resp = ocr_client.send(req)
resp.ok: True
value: 70 °
